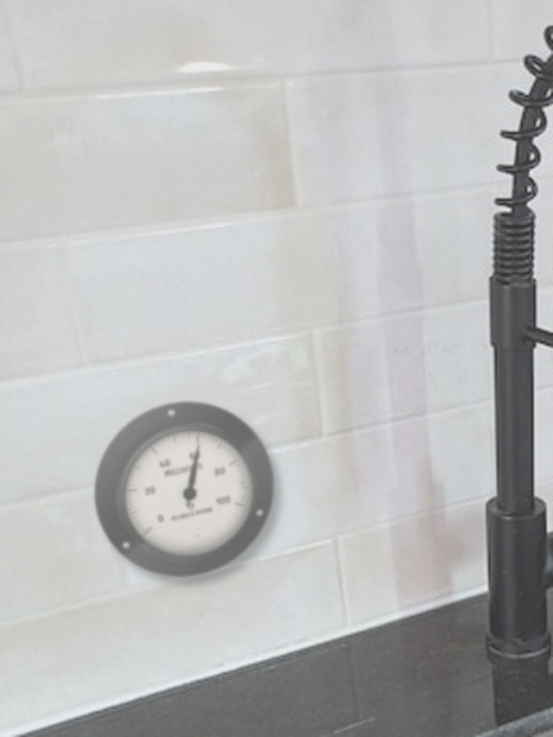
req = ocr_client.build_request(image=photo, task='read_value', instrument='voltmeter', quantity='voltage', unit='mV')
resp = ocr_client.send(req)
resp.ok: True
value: 60 mV
